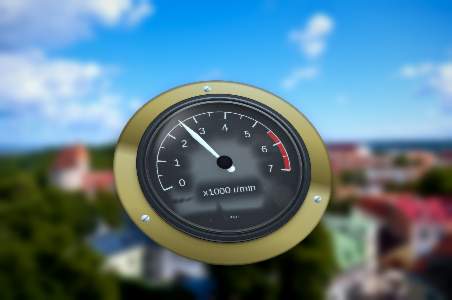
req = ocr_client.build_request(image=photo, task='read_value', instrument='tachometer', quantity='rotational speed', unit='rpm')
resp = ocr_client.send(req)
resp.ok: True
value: 2500 rpm
